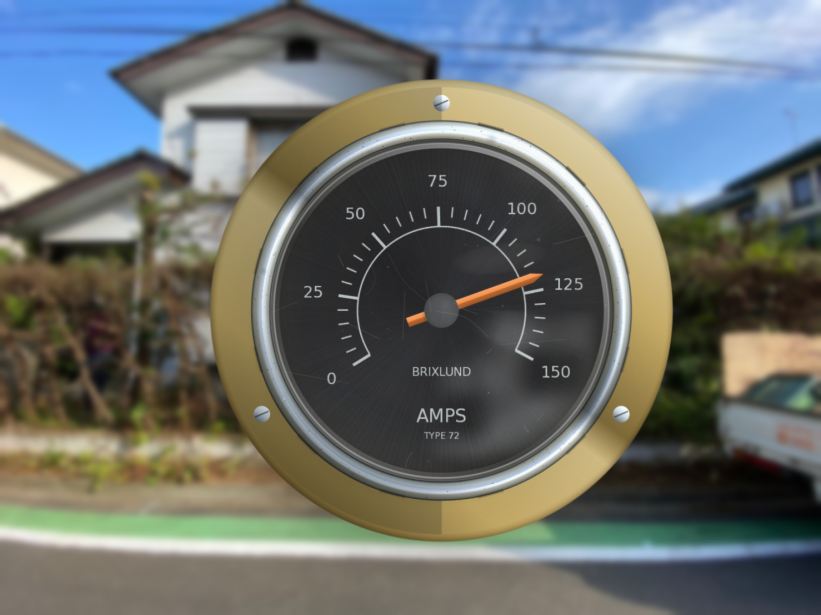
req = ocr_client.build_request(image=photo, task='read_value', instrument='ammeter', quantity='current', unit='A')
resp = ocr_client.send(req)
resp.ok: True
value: 120 A
